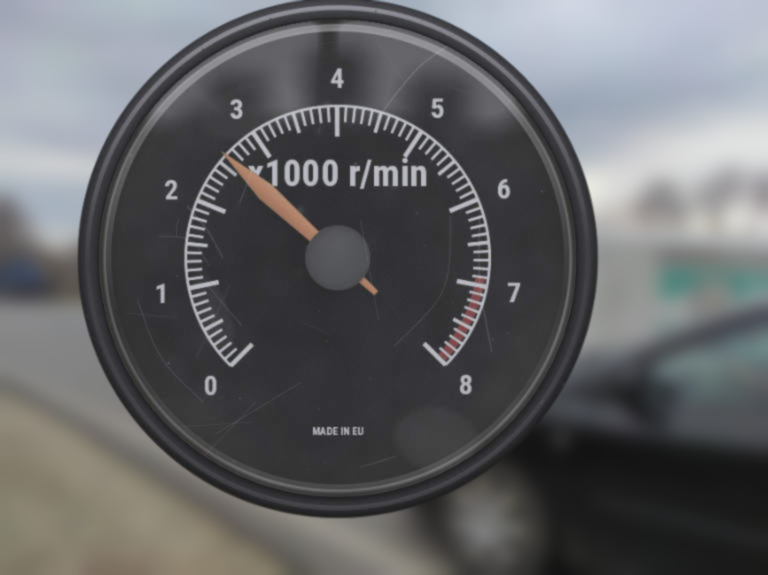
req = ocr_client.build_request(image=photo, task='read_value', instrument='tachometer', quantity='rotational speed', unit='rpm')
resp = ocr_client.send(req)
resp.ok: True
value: 2600 rpm
